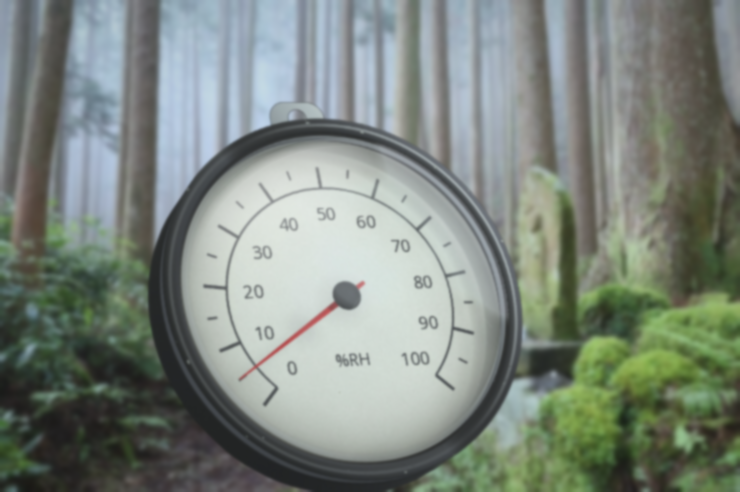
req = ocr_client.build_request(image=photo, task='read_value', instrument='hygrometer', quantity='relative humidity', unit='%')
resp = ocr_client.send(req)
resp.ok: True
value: 5 %
